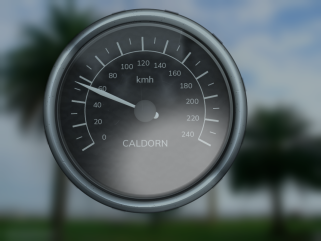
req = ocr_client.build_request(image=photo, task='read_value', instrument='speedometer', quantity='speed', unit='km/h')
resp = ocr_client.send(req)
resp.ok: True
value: 55 km/h
